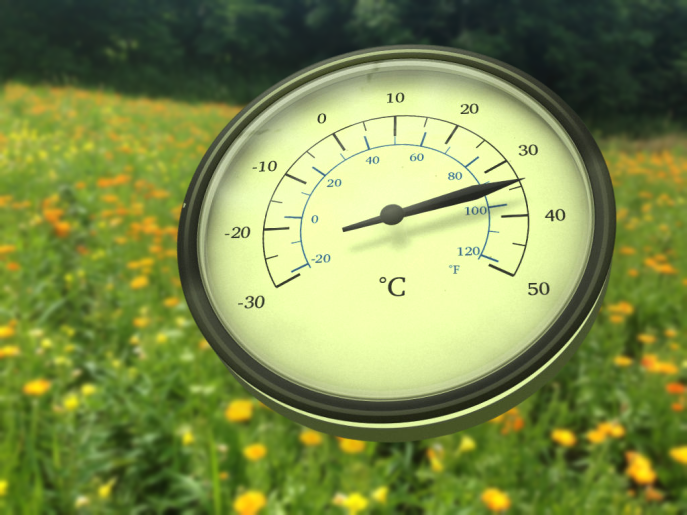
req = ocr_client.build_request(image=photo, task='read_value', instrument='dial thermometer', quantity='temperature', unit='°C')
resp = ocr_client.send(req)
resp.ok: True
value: 35 °C
